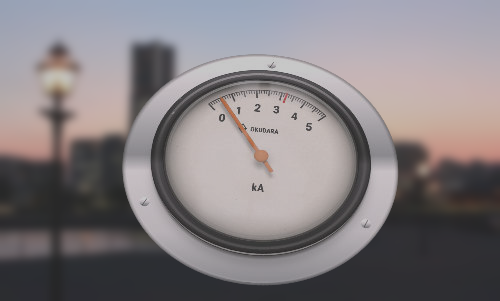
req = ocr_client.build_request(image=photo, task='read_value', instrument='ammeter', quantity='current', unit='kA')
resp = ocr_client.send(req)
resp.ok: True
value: 0.5 kA
